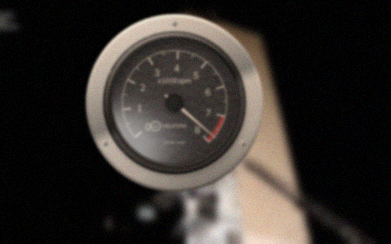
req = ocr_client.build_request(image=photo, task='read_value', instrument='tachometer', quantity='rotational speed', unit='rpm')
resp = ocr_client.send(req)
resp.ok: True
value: 7750 rpm
